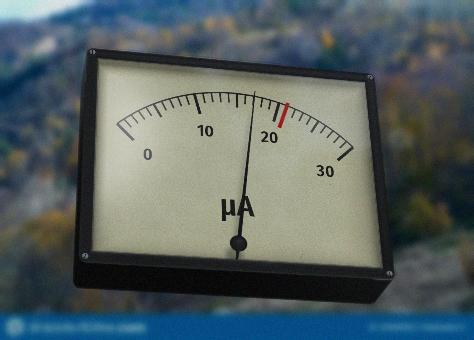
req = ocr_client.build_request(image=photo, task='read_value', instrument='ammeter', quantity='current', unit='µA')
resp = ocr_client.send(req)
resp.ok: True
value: 17 µA
